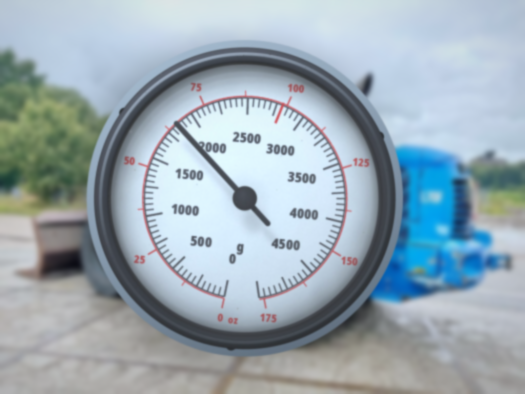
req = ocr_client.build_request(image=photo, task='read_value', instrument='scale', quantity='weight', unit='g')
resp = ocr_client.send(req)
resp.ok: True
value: 1850 g
